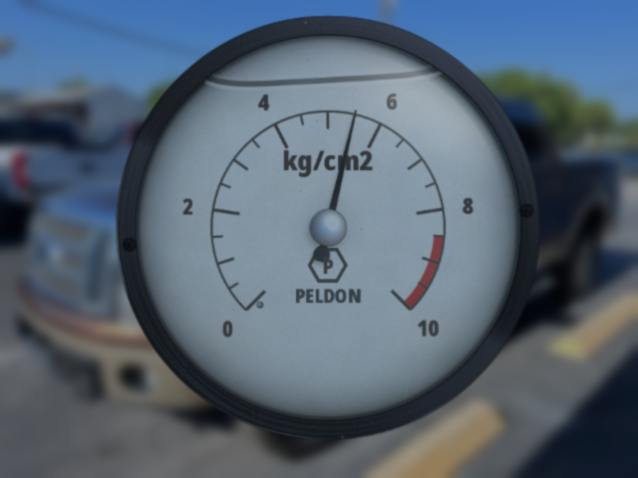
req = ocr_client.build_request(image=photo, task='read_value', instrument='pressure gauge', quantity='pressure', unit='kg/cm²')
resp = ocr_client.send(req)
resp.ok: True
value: 5.5 kg/cm²
